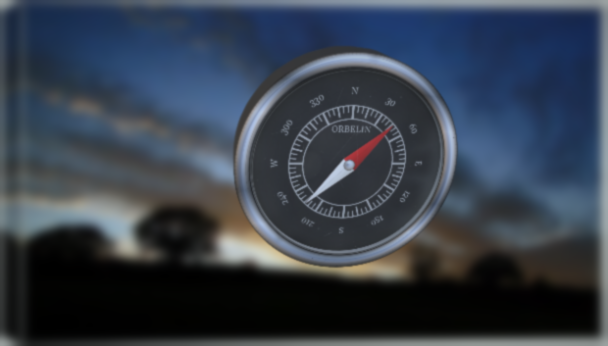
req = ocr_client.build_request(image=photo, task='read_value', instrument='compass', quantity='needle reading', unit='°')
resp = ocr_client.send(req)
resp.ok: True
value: 45 °
